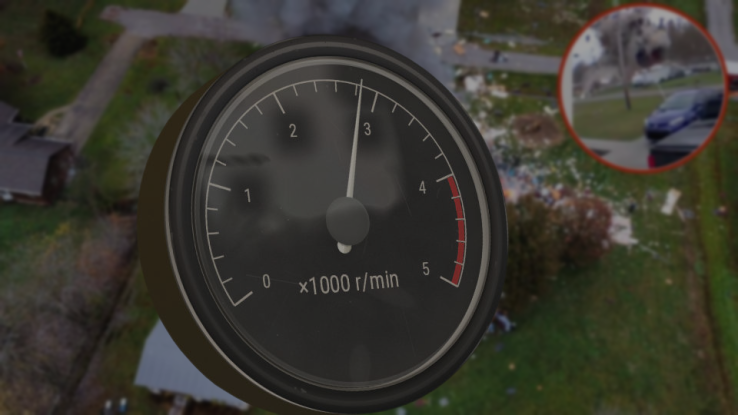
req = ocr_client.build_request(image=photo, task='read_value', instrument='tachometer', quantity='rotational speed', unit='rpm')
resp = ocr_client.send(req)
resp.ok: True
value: 2800 rpm
